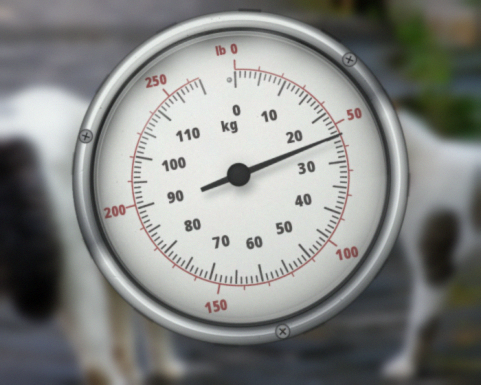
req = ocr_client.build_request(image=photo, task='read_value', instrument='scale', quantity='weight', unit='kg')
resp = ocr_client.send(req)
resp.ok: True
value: 25 kg
